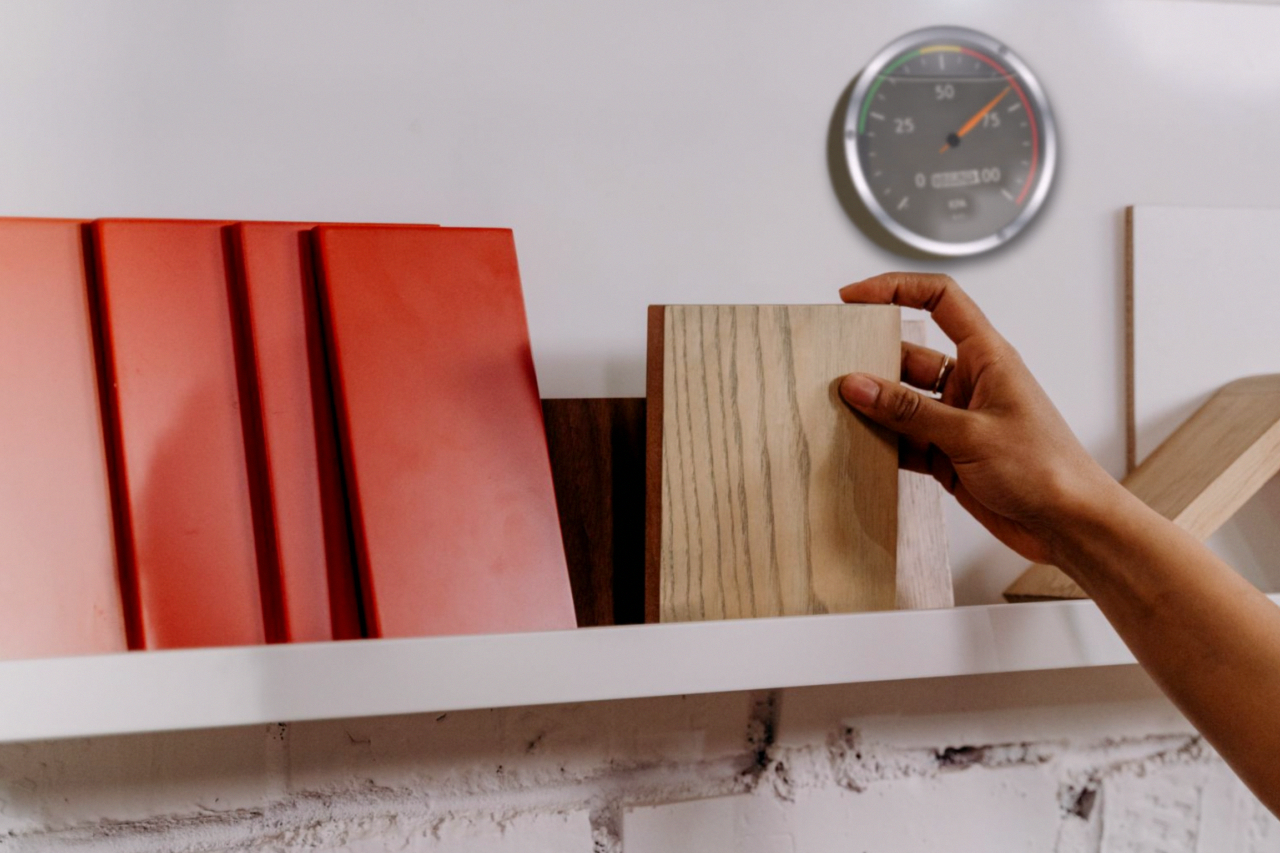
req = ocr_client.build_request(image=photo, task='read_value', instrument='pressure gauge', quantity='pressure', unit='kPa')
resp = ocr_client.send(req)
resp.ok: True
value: 70 kPa
